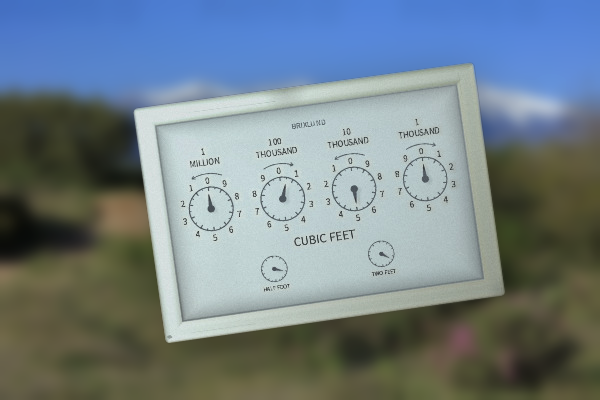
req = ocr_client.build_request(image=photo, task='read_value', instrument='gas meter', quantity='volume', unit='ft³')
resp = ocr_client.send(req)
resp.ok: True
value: 5000 ft³
